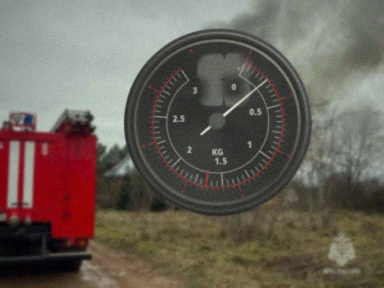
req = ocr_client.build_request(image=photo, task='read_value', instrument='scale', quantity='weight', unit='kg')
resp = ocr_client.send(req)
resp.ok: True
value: 0.25 kg
